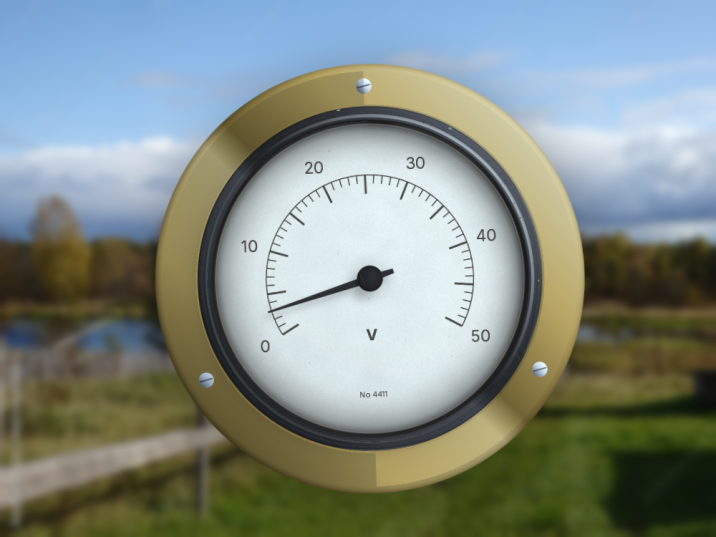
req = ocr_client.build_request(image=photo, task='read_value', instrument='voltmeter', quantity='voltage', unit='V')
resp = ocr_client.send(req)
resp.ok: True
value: 3 V
